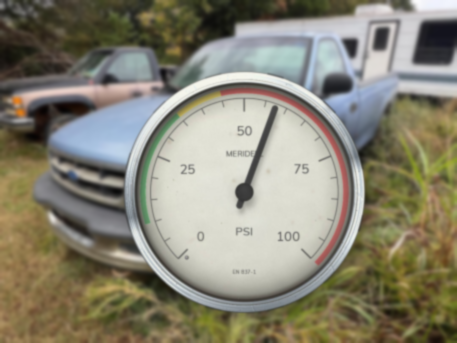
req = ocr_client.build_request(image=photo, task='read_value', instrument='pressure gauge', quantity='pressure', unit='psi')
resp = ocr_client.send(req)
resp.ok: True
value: 57.5 psi
